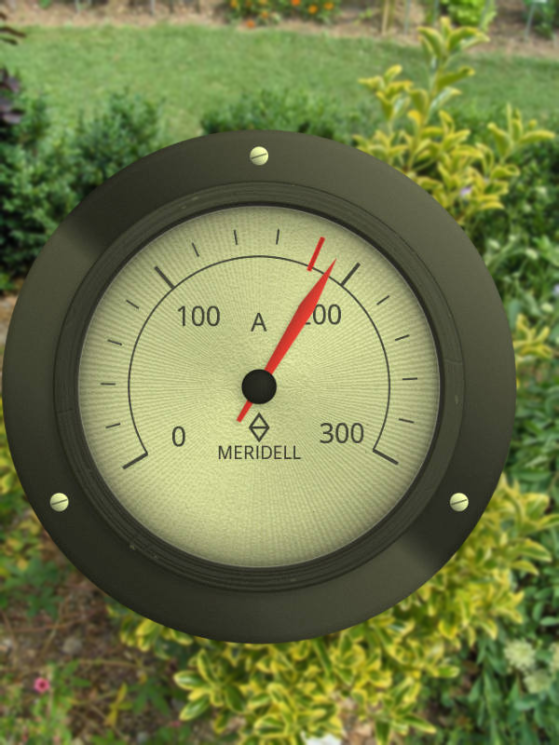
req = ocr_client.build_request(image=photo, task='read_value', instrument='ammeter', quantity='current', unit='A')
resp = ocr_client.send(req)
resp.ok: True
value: 190 A
